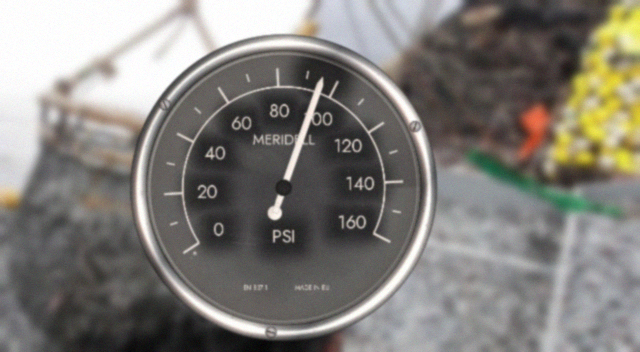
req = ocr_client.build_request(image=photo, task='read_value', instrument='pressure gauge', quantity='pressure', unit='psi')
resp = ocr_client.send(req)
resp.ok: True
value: 95 psi
